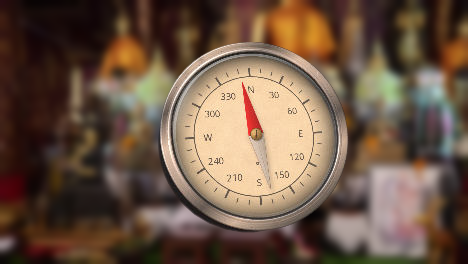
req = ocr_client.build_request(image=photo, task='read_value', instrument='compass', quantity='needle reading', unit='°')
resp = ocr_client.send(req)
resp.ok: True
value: 350 °
